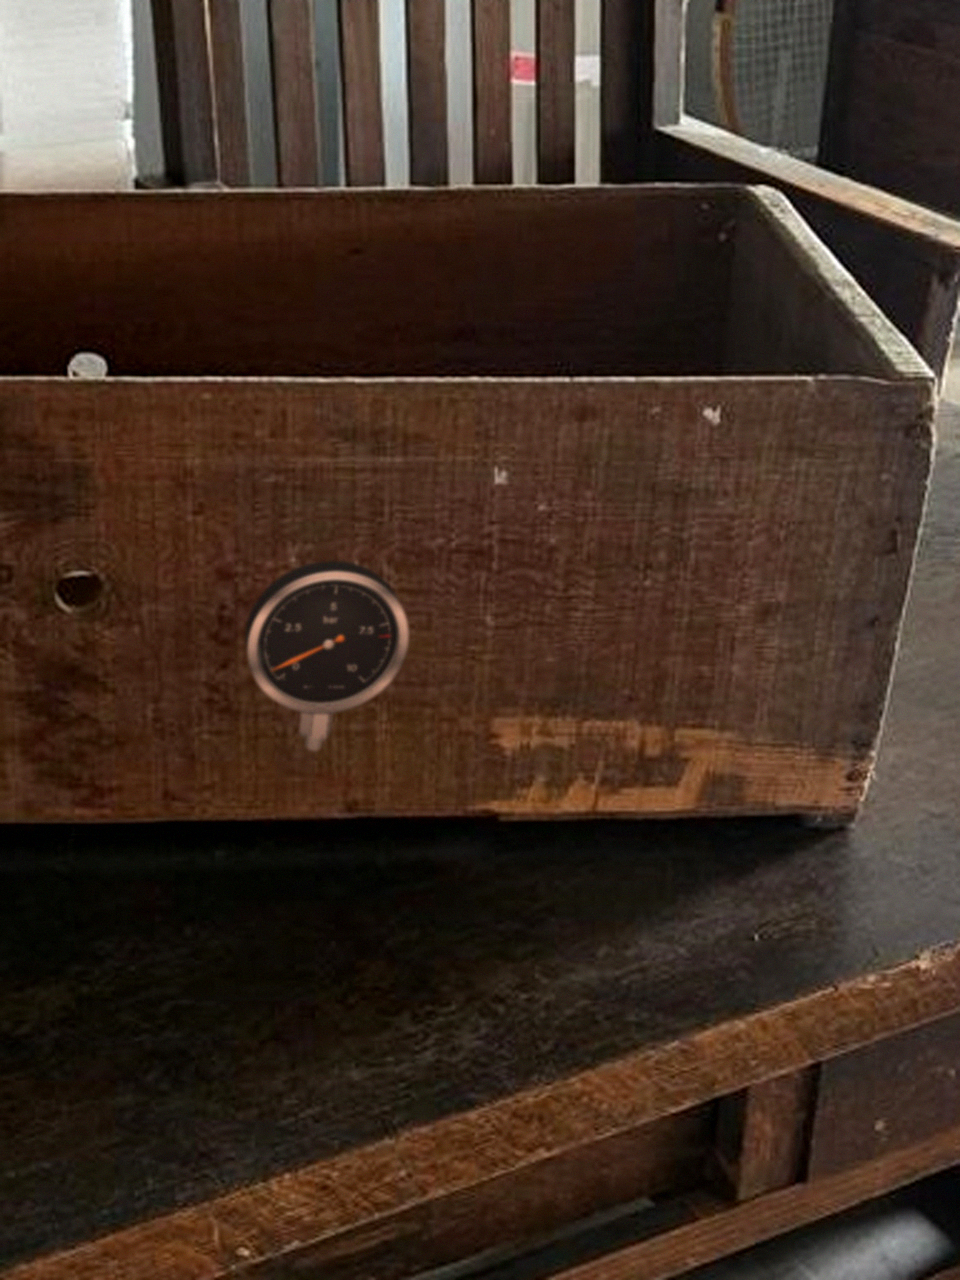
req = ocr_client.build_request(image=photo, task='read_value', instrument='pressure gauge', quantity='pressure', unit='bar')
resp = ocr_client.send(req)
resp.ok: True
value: 0.5 bar
